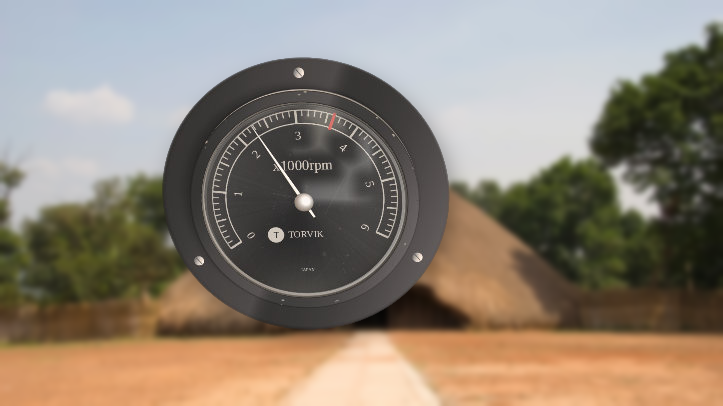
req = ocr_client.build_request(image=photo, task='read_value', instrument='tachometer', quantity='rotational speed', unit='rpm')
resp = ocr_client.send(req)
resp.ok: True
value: 2300 rpm
